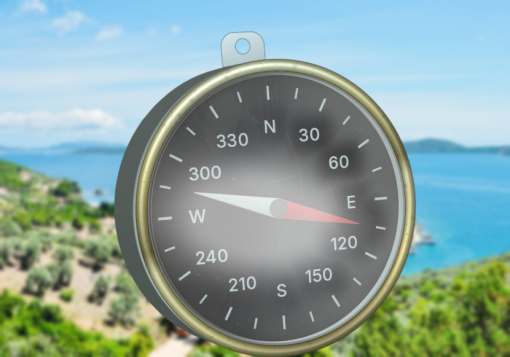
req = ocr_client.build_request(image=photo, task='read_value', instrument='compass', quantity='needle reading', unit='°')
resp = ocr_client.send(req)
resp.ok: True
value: 105 °
